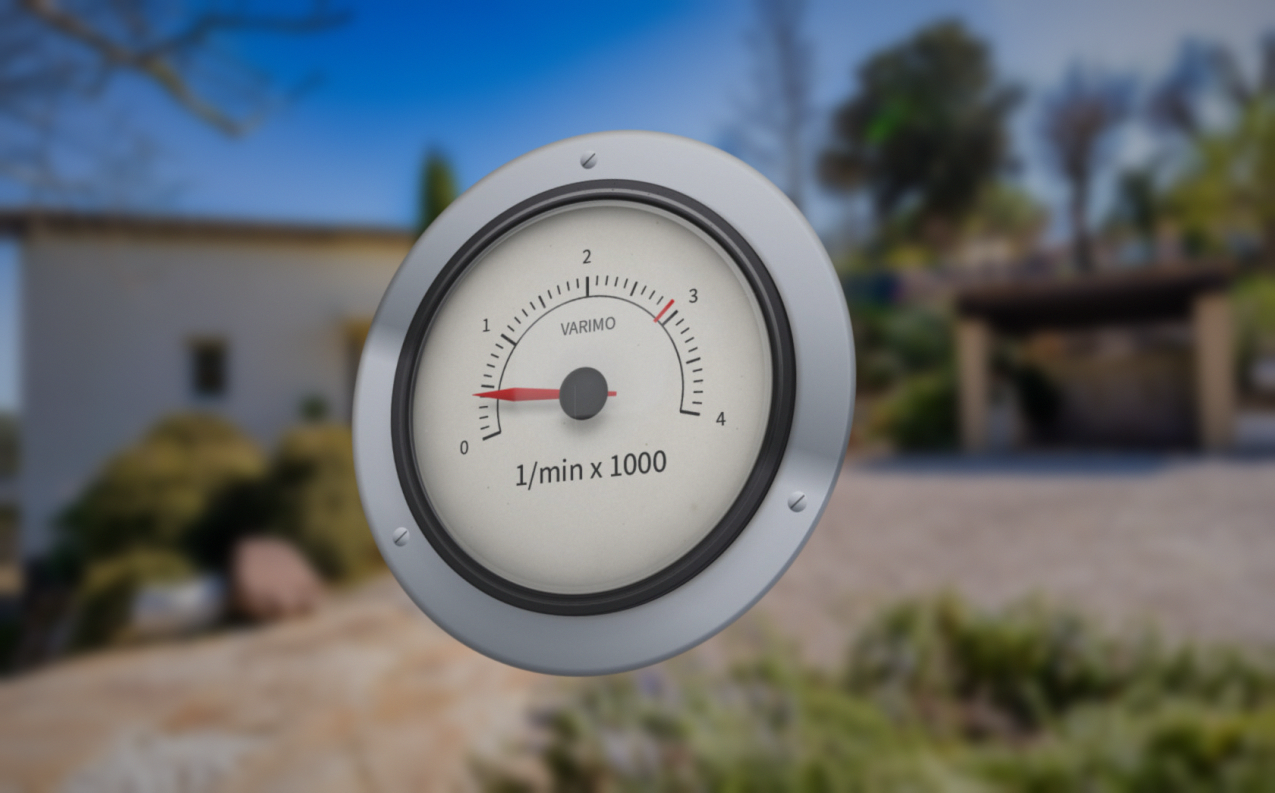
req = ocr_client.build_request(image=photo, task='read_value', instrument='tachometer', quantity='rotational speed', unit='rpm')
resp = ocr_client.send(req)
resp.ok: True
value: 400 rpm
